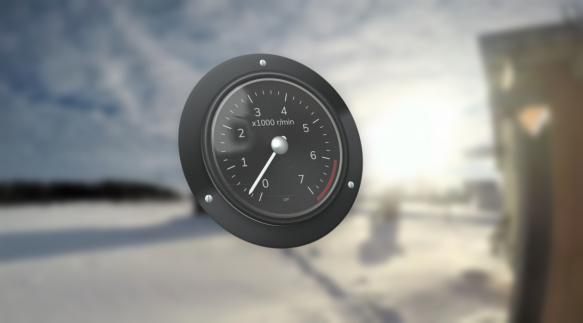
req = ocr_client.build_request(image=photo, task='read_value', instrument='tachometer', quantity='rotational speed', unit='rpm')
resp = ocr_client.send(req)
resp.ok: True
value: 300 rpm
